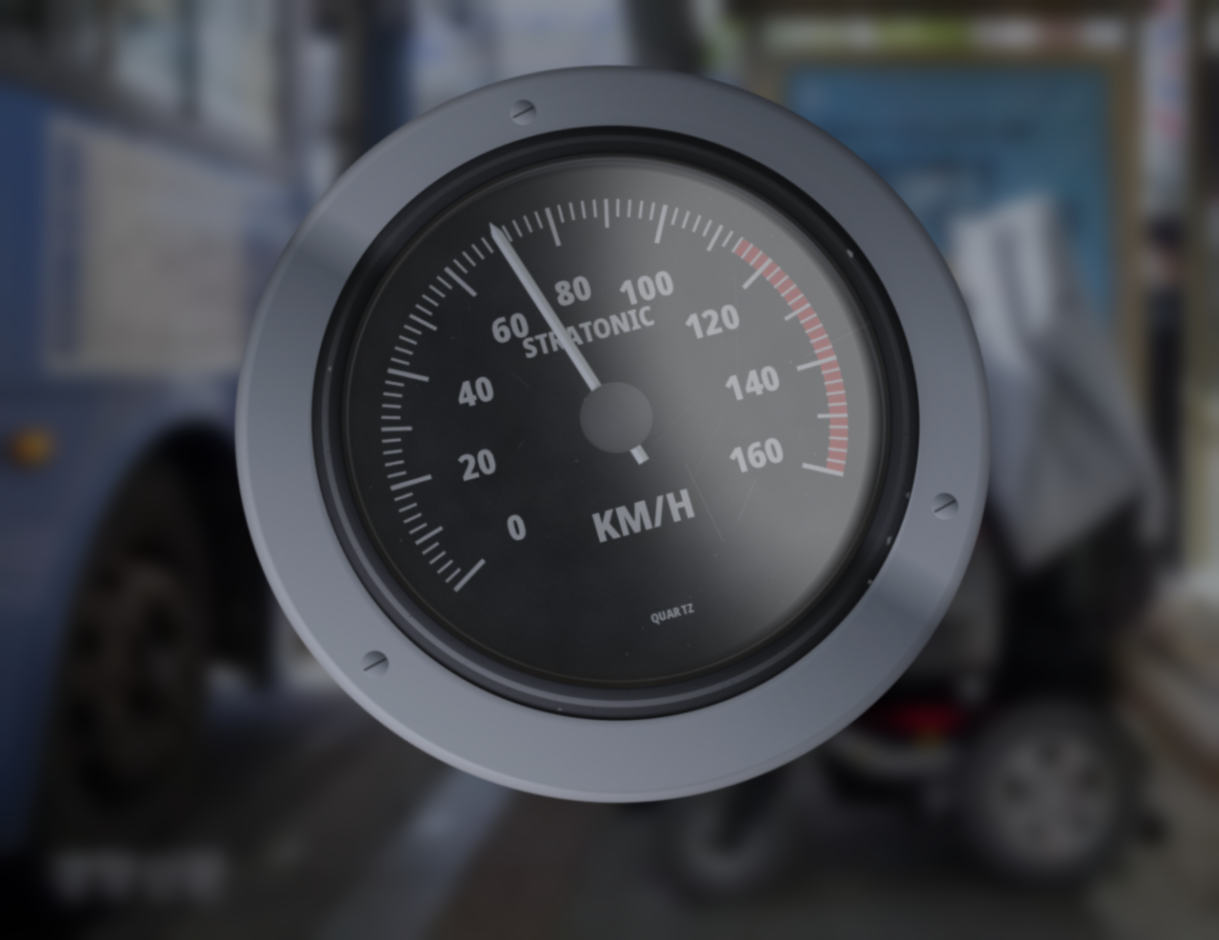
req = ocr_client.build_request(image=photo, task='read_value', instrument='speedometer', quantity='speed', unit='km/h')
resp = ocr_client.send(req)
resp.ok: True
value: 70 km/h
